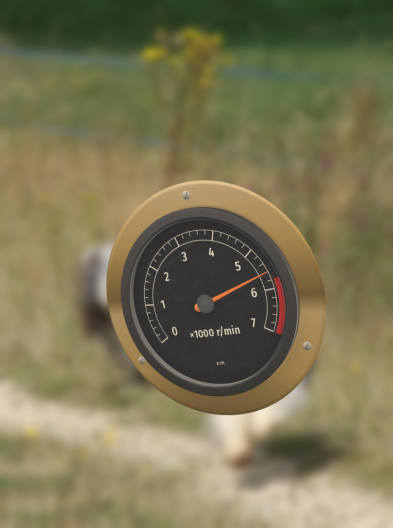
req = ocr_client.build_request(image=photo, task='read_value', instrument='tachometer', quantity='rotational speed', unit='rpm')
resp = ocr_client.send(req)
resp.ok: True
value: 5600 rpm
